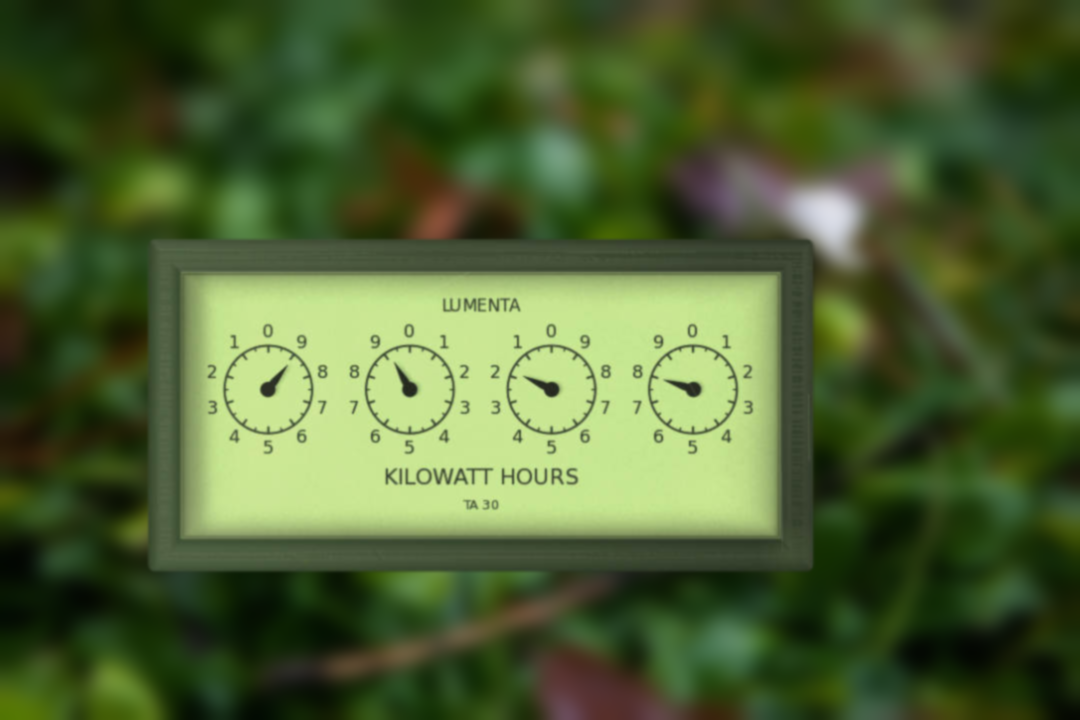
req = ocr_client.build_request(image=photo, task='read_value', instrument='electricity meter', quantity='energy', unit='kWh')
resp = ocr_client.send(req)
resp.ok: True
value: 8918 kWh
